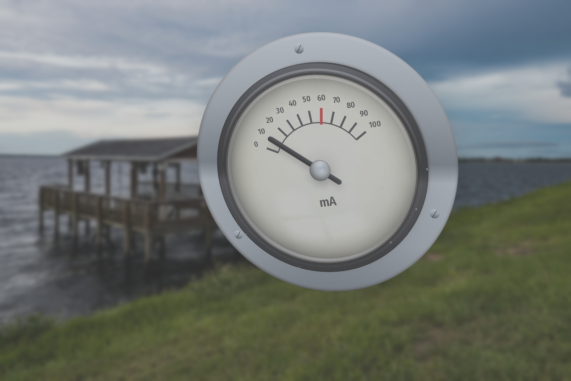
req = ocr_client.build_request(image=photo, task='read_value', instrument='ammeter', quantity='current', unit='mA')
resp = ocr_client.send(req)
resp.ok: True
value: 10 mA
